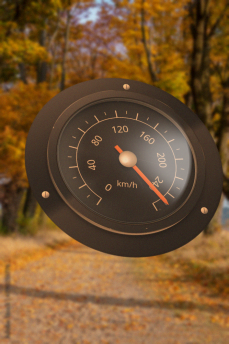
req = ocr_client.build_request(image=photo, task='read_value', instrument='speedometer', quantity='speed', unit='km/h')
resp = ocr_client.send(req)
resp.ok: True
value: 250 km/h
